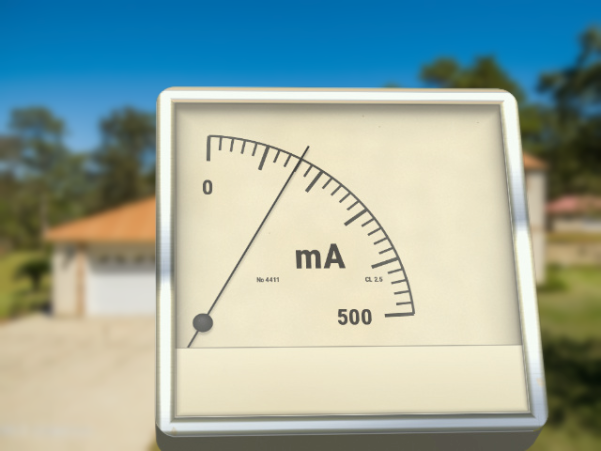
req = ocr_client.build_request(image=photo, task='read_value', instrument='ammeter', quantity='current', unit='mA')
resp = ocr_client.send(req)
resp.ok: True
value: 160 mA
